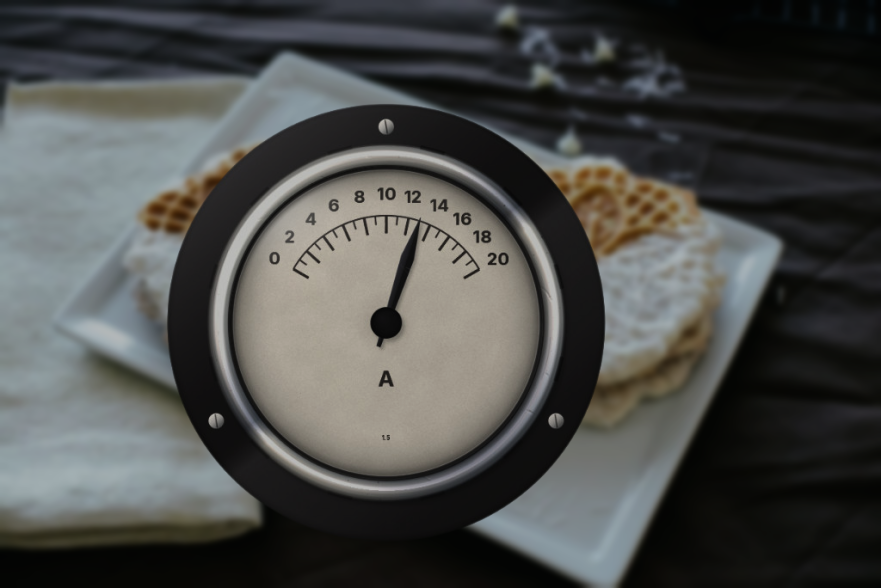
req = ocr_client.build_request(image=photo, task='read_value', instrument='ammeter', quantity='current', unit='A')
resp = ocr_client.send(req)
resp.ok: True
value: 13 A
